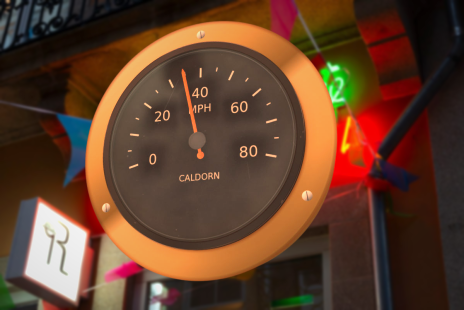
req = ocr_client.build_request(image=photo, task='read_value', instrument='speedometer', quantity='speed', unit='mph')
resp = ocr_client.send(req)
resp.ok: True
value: 35 mph
